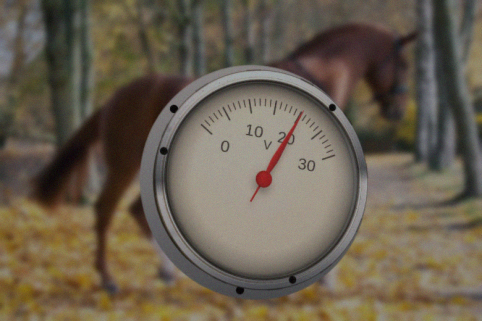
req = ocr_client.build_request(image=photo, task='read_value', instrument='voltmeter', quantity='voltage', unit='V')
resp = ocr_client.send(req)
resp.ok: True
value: 20 V
